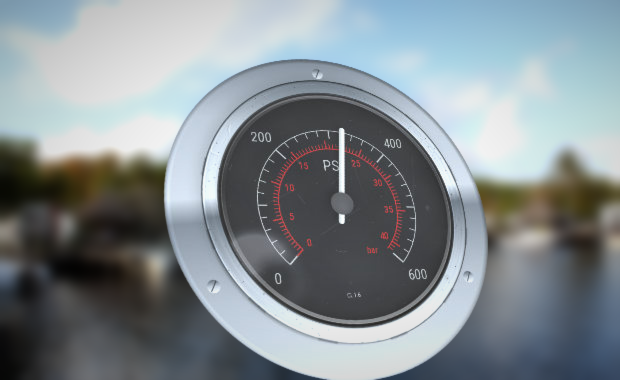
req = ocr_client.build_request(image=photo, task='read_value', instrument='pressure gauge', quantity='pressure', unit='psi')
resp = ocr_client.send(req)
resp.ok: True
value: 320 psi
